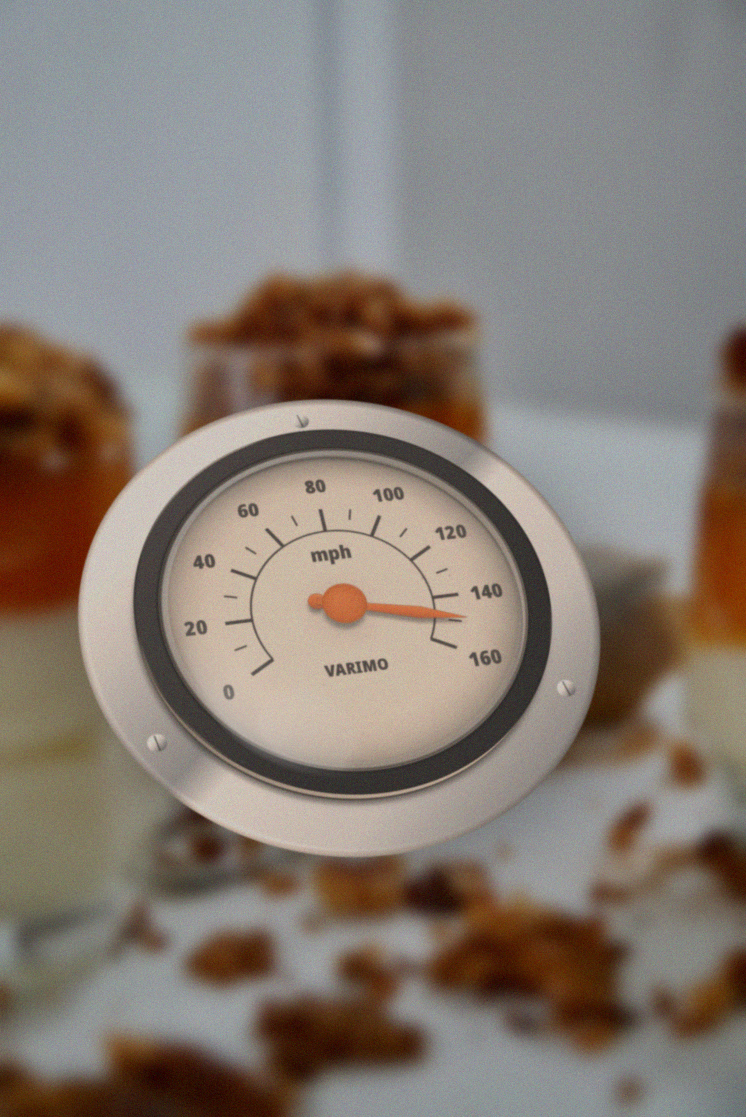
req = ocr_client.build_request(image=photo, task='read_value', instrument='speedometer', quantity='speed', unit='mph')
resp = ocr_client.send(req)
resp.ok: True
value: 150 mph
